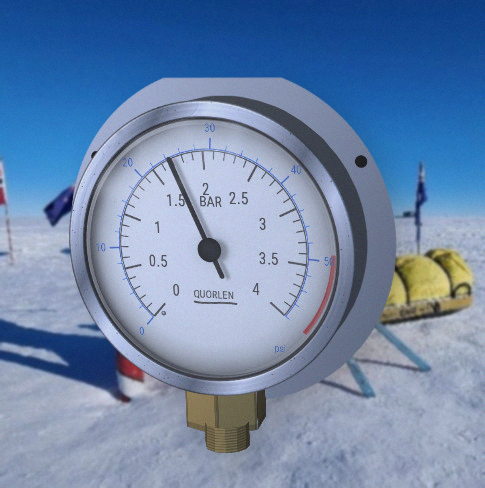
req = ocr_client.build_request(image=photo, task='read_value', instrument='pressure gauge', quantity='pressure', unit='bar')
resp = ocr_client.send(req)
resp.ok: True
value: 1.7 bar
